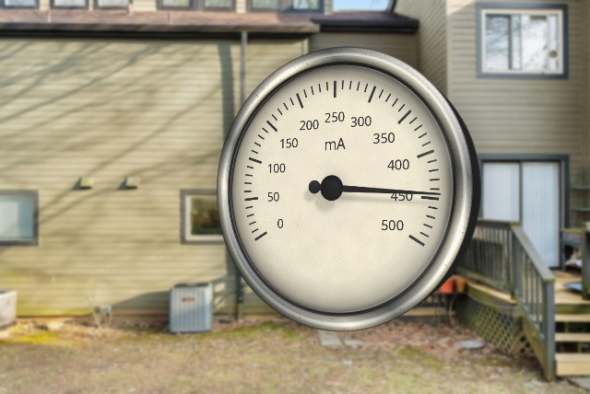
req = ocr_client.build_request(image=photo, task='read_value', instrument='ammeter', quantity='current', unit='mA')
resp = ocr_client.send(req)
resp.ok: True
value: 445 mA
